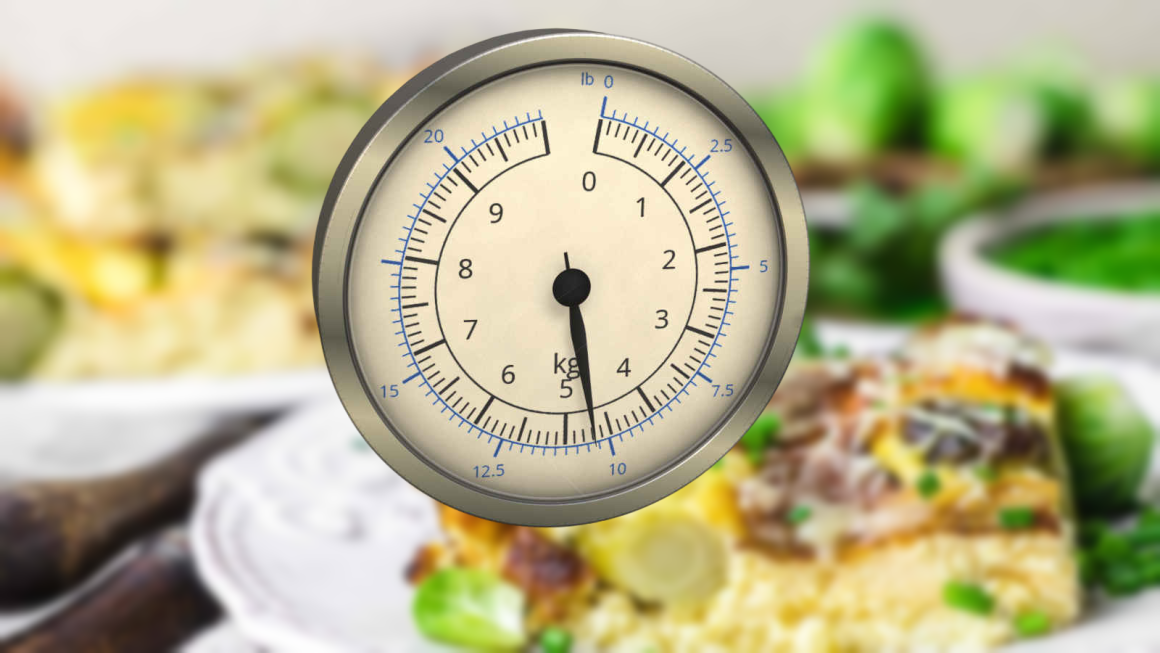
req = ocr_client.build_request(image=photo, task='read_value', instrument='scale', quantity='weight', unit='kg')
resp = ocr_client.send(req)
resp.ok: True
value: 4.7 kg
